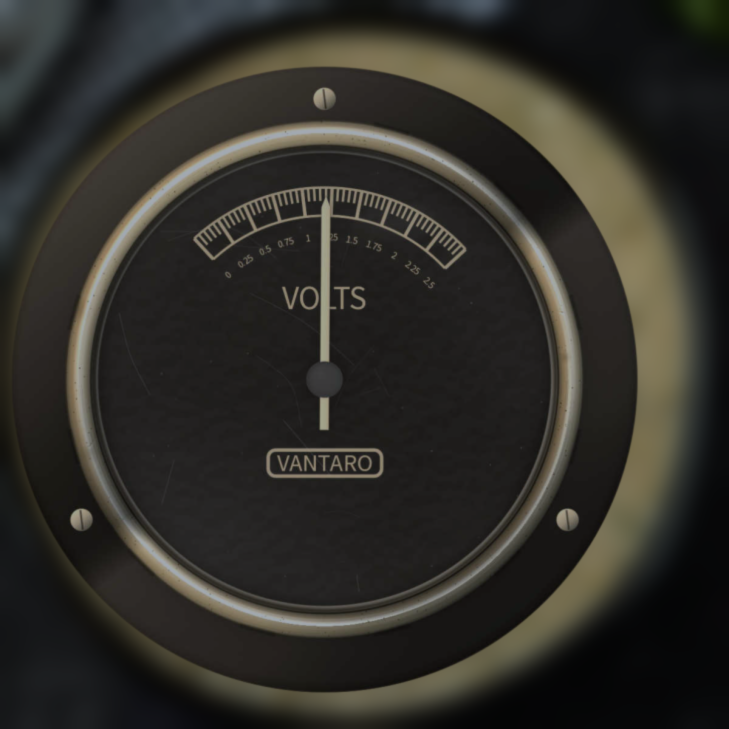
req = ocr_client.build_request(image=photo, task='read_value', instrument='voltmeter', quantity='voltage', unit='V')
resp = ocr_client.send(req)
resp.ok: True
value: 1.2 V
